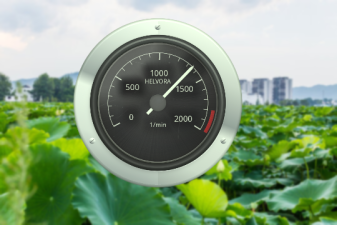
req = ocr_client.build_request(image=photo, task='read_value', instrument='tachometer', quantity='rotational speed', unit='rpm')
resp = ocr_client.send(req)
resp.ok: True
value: 1350 rpm
